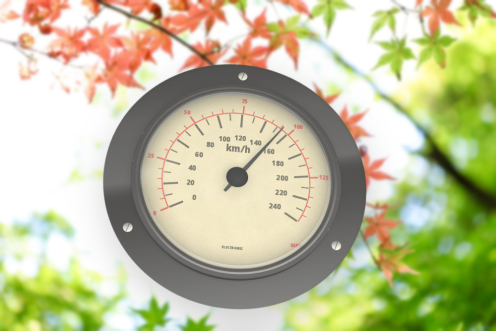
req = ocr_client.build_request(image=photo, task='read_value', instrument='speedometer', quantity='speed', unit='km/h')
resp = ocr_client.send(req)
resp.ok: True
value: 155 km/h
